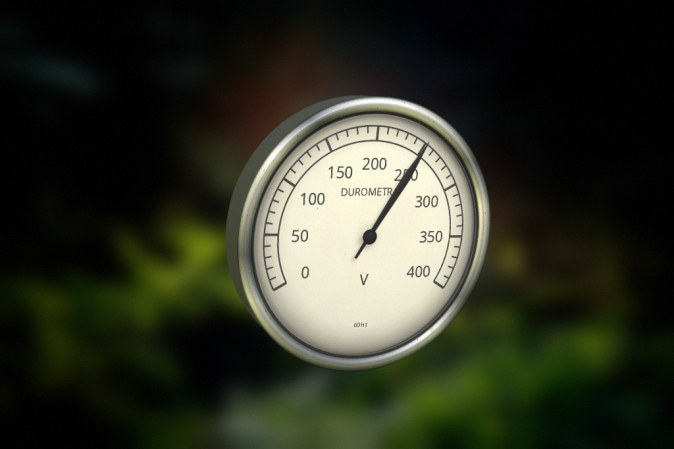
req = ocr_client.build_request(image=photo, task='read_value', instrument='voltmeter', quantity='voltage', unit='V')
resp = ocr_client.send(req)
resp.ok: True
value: 250 V
